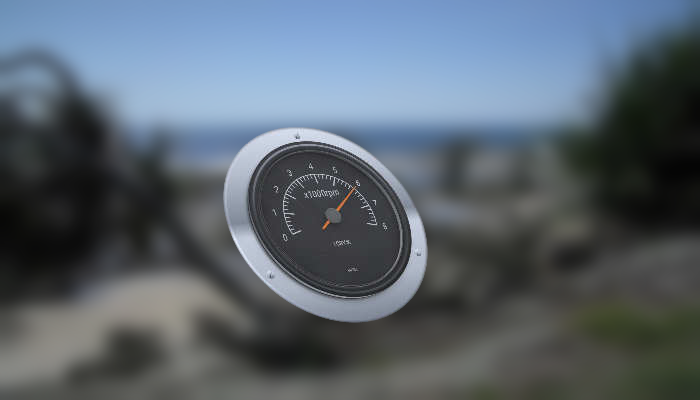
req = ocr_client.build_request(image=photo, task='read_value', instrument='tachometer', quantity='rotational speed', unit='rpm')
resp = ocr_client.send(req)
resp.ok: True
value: 6000 rpm
